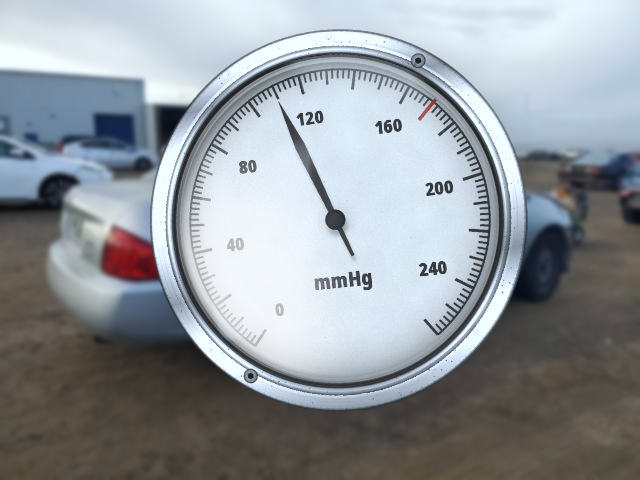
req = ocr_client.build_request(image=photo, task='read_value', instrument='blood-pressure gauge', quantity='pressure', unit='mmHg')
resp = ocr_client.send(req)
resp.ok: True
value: 110 mmHg
